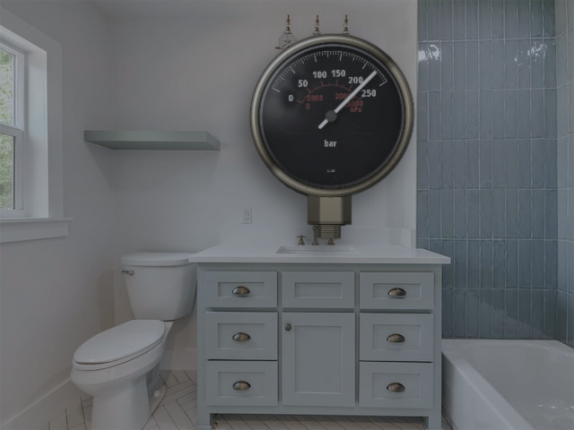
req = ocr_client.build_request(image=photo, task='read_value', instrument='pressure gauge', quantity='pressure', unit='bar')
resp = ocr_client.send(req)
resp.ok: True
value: 225 bar
